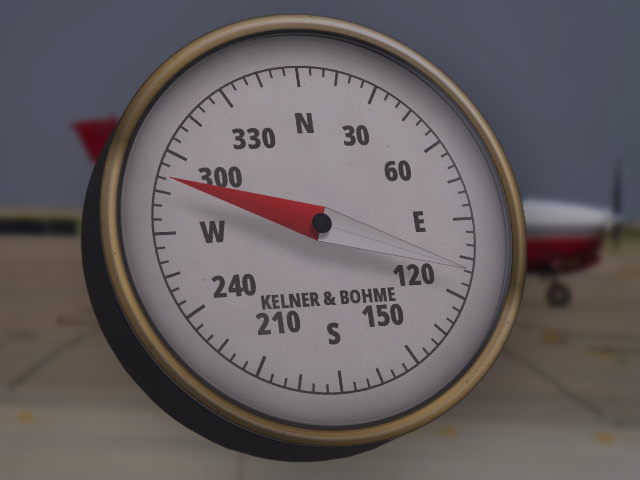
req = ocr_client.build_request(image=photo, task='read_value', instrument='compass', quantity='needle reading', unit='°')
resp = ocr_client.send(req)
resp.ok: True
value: 290 °
